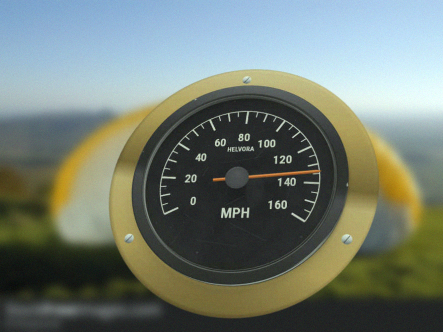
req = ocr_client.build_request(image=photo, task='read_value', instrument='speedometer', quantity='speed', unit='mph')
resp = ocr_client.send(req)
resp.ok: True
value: 135 mph
